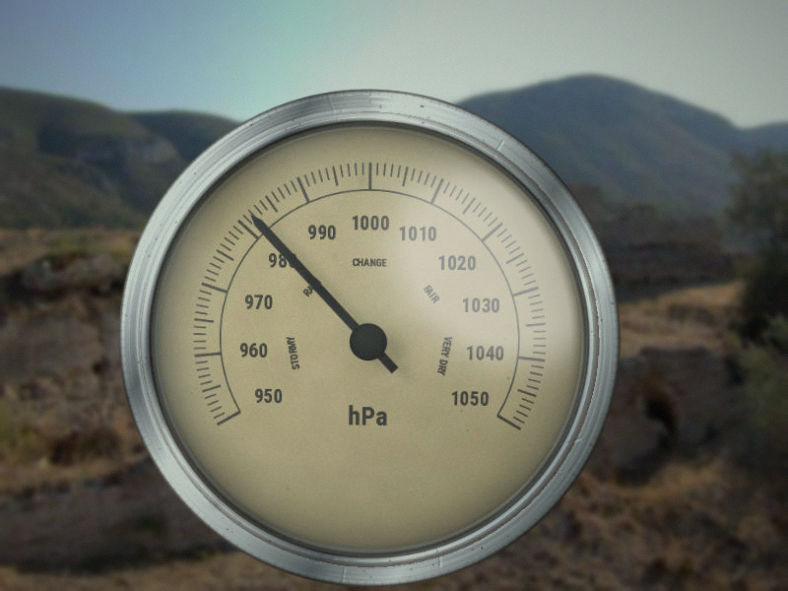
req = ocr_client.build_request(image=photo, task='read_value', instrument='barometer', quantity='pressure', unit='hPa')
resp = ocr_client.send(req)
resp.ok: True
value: 982 hPa
